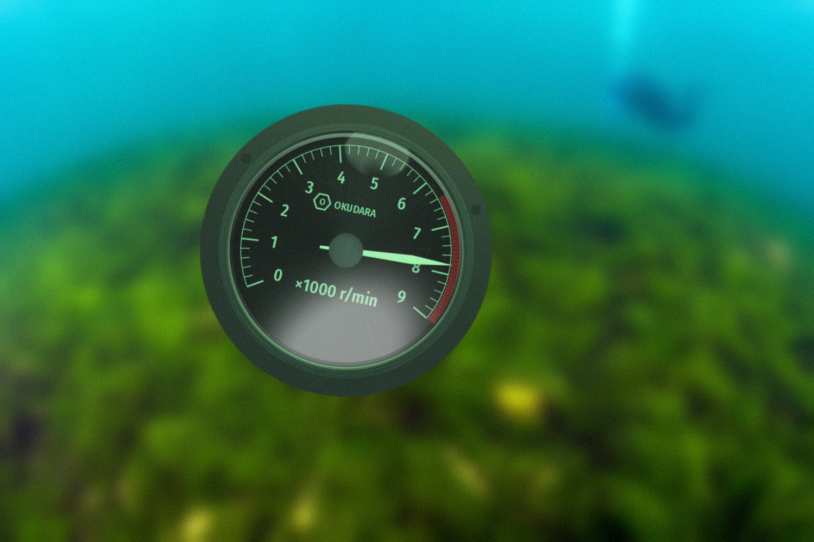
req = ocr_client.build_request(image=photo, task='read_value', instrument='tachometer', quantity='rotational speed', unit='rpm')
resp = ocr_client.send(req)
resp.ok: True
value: 7800 rpm
